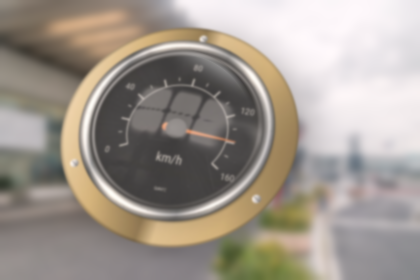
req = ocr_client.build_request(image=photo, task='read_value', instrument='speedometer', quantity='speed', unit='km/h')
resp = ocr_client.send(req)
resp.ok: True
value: 140 km/h
